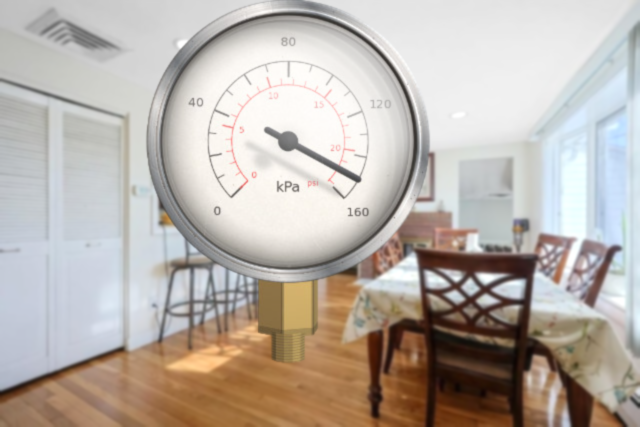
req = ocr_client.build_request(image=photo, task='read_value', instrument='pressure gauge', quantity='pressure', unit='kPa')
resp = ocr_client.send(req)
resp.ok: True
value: 150 kPa
